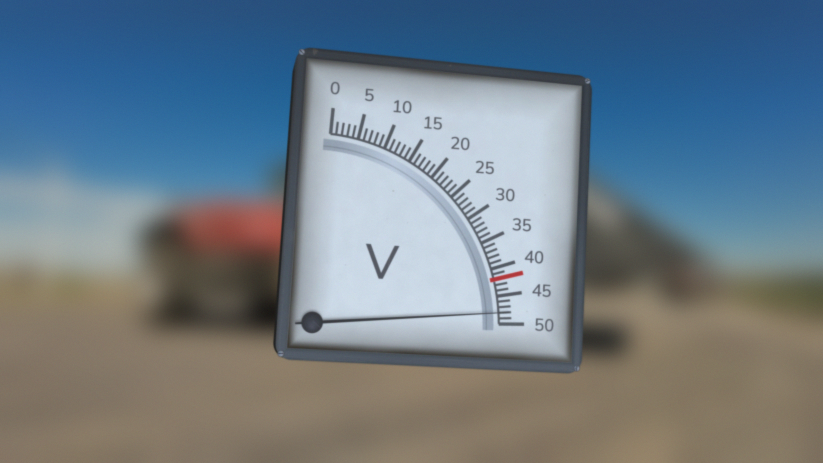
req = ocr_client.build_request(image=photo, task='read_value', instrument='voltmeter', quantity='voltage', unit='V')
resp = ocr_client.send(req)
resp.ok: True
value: 48 V
